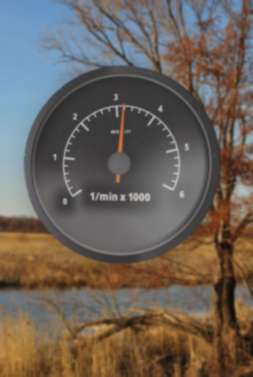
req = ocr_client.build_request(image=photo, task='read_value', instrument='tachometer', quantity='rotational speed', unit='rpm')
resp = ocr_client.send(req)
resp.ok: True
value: 3200 rpm
